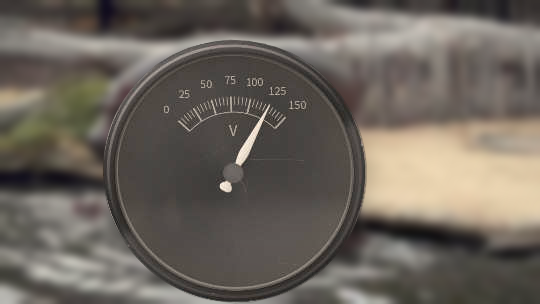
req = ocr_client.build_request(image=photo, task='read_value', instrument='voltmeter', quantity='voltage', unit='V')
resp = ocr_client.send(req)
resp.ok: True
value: 125 V
